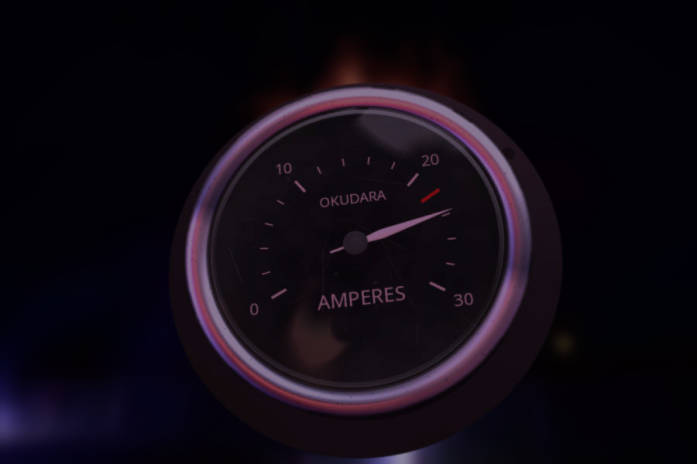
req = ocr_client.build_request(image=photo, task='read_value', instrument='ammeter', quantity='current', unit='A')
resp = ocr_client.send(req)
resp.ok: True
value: 24 A
